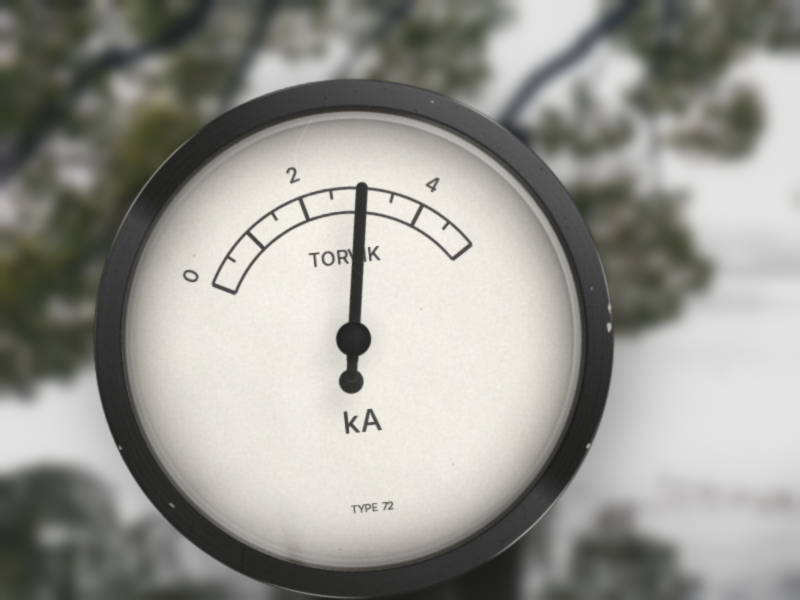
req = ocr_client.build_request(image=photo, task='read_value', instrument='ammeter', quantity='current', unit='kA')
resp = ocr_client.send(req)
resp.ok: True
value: 3 kA
